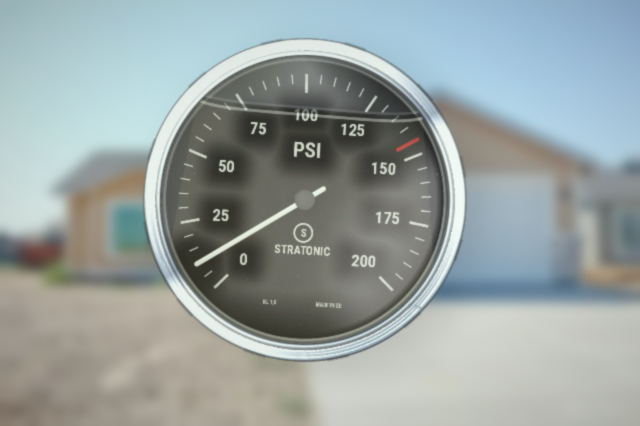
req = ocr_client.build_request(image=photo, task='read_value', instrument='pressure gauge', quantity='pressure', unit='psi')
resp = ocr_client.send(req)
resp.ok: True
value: 10 psi
